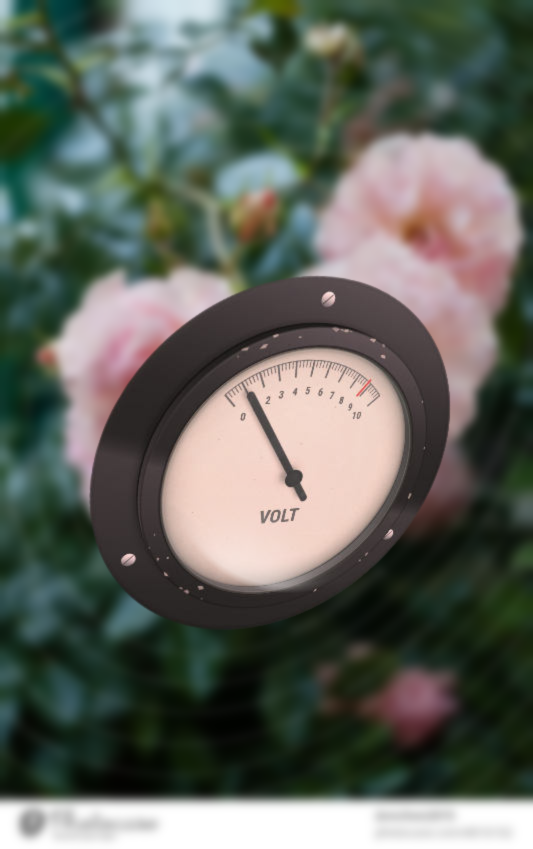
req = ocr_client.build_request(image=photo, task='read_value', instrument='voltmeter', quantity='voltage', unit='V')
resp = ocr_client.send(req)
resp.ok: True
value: 1 V
